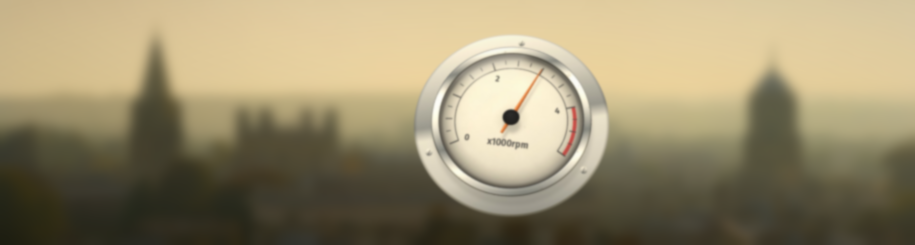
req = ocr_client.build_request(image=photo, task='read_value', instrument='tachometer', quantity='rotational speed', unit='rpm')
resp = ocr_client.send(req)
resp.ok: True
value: 3000 rpm
